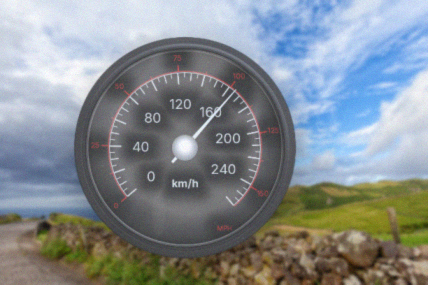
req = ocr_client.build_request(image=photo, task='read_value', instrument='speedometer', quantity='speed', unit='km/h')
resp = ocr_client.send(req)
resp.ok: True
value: 165 km/h
